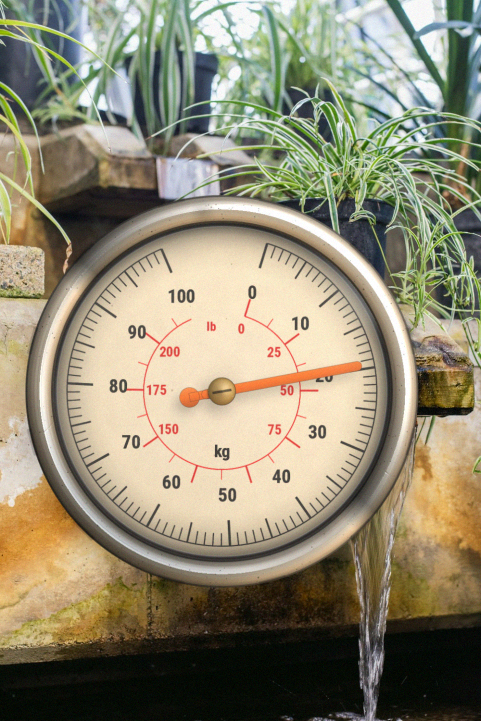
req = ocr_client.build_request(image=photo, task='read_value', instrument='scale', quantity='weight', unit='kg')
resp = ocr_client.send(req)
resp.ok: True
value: 19.5 kg
